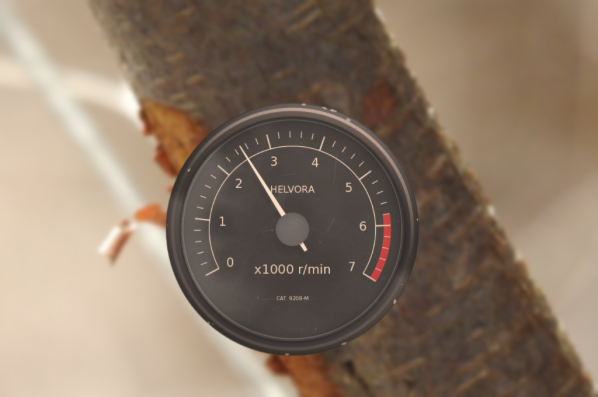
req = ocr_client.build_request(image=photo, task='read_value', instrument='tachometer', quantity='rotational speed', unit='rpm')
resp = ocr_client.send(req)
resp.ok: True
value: 2500 rpm
